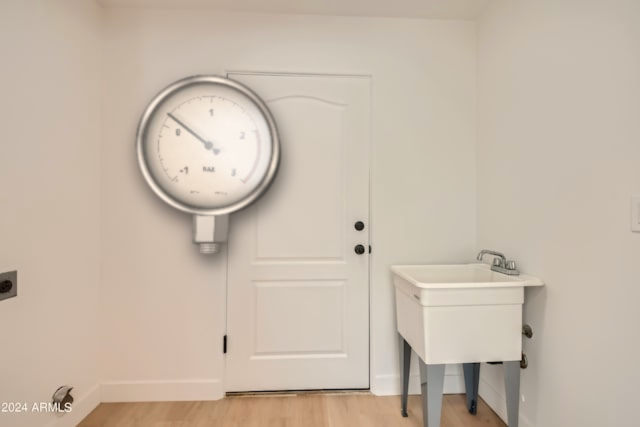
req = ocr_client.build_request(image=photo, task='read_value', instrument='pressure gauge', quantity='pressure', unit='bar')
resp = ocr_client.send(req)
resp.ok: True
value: 0.2 bar
